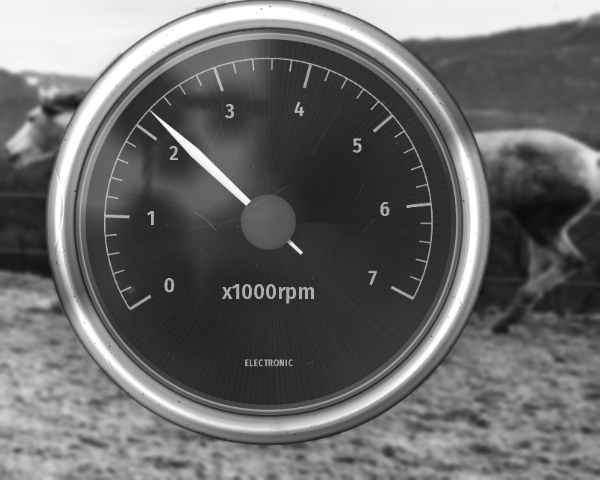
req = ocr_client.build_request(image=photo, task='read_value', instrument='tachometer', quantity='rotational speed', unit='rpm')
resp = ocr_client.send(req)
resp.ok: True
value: 2200 rpm
